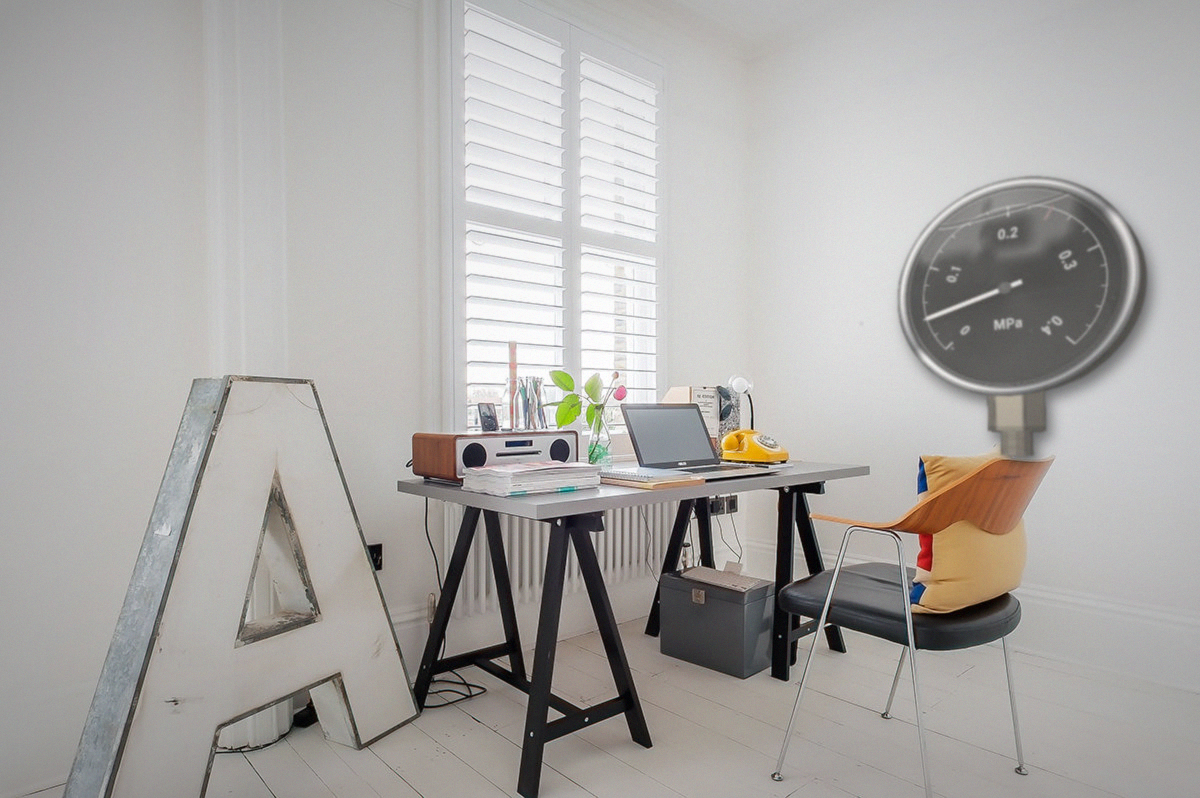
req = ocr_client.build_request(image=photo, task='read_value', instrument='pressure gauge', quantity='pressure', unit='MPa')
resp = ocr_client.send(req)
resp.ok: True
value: 0.04 MPa
